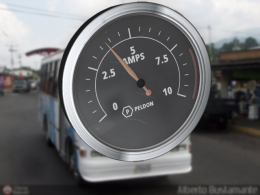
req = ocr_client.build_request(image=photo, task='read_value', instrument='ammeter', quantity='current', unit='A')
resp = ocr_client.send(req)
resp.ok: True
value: 3.75 A
